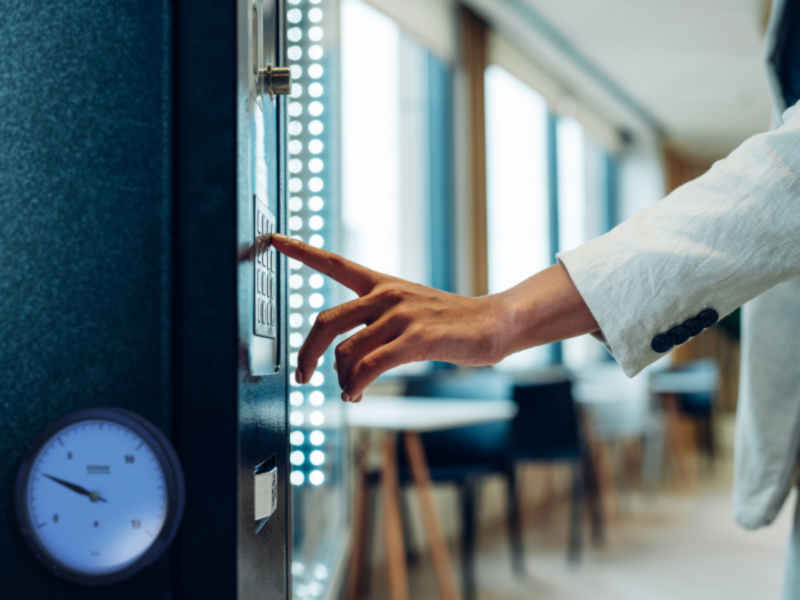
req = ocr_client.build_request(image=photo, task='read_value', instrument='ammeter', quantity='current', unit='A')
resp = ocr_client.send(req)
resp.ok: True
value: 3 A
